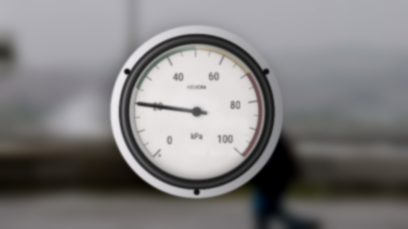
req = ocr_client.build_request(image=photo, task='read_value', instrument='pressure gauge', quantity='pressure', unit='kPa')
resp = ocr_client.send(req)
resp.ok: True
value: 20 kPa
